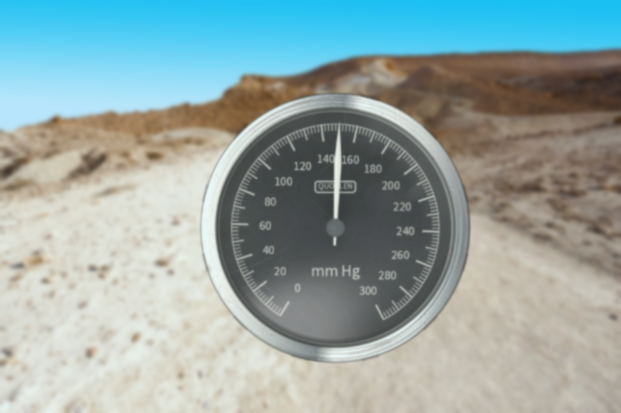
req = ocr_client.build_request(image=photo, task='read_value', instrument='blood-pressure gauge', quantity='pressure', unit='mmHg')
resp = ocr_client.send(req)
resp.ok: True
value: 150 mmHg
